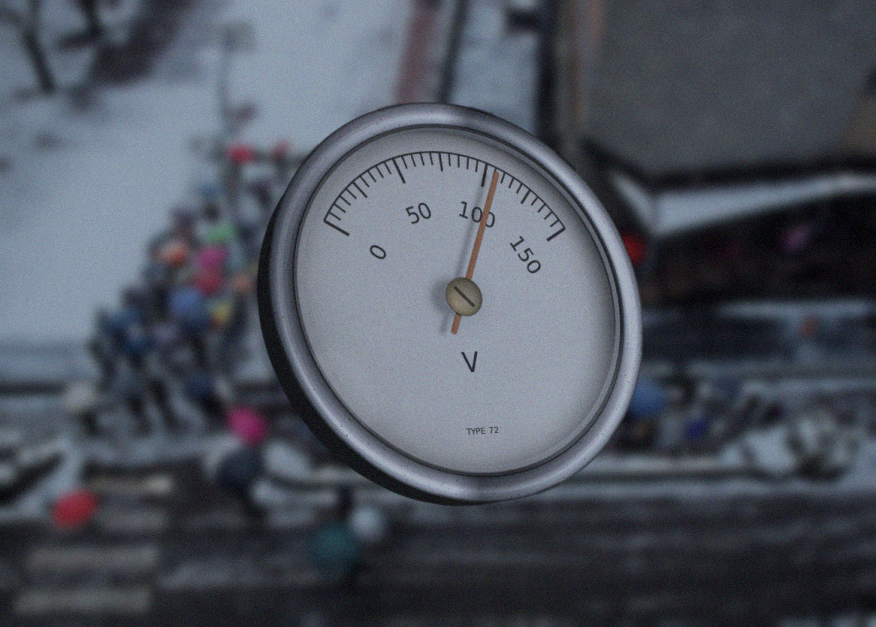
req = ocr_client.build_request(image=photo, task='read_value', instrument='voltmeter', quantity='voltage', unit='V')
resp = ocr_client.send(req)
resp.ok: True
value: 105 V
